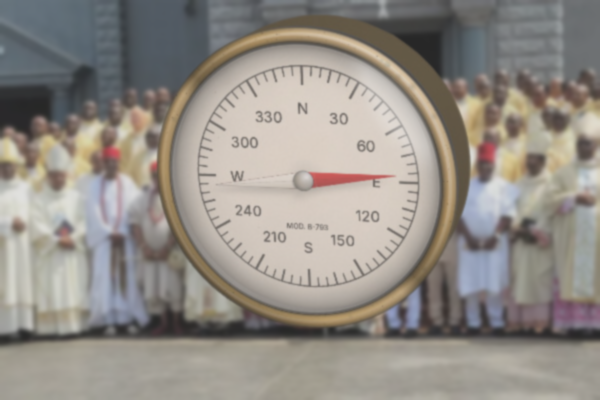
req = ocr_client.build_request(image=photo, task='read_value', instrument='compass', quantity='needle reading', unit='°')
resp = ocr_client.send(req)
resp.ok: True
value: 85 °
